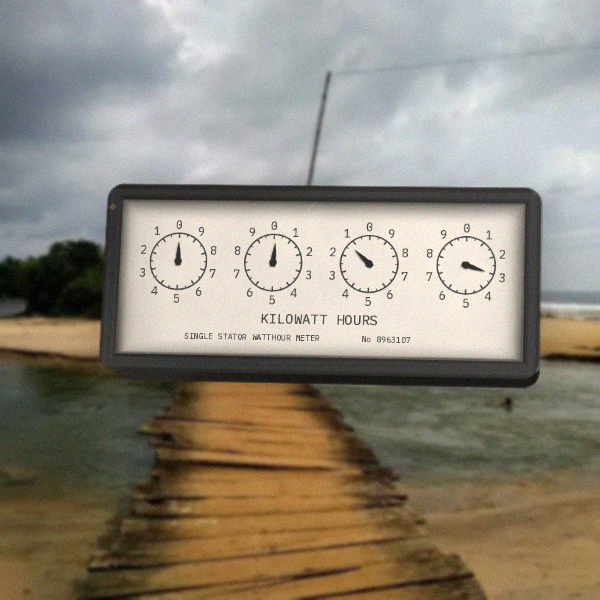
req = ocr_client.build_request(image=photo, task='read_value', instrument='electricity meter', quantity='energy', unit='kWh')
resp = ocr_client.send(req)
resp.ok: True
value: 13 kWh
